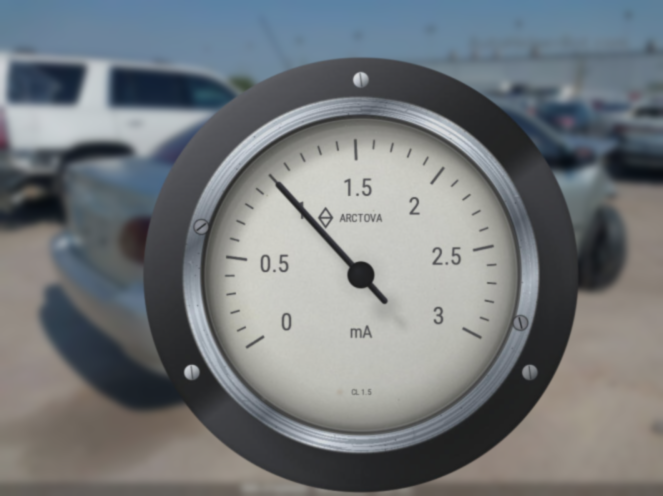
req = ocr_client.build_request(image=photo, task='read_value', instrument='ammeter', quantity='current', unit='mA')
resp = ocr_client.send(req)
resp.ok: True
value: 1 mA
